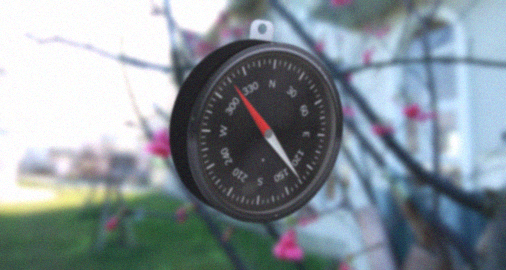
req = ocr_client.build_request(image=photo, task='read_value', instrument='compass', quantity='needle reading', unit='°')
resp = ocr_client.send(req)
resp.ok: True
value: 315 °
